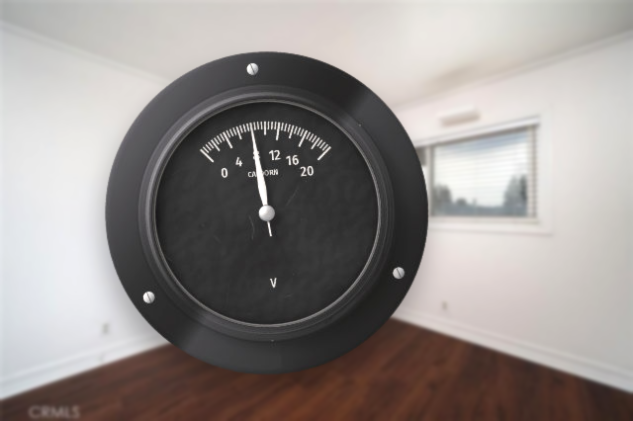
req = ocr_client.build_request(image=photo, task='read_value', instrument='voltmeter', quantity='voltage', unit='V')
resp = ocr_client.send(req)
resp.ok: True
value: 8 V
